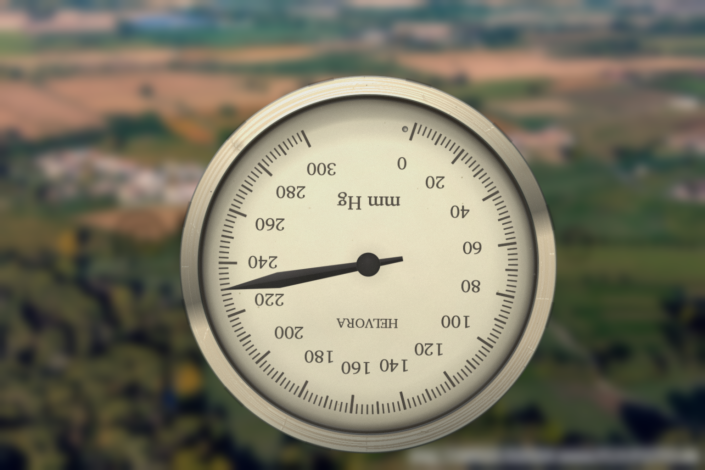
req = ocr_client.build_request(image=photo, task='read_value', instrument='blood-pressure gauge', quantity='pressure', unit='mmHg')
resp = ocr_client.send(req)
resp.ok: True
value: 230 mmHg
